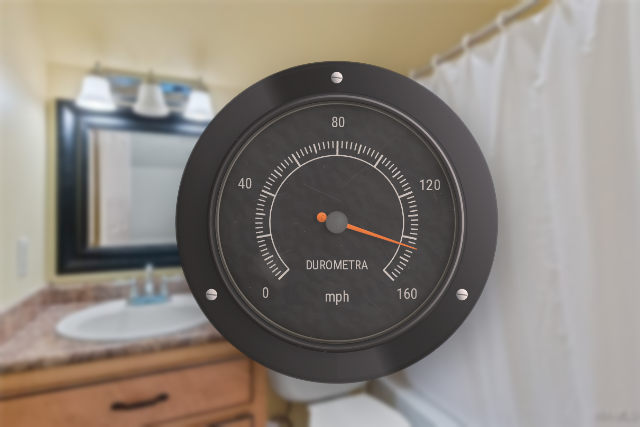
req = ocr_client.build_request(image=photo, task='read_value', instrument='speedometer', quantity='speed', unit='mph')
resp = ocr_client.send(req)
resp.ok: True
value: 144 mph
